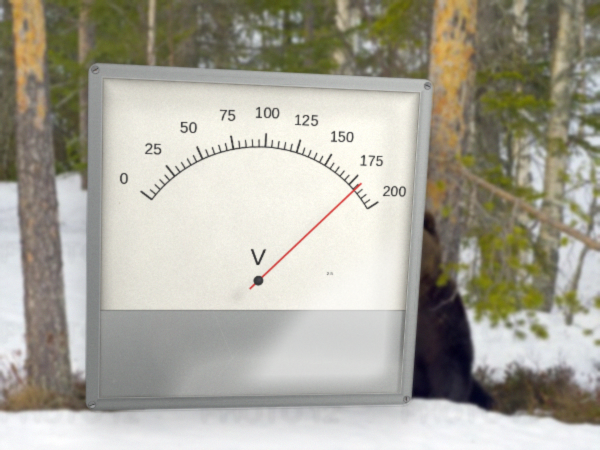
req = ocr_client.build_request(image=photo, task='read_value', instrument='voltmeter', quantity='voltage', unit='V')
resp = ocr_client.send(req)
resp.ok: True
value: 180 V
